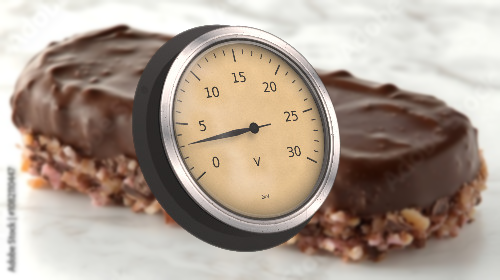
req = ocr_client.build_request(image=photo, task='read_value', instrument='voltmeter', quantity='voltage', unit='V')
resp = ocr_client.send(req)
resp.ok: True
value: 3 V
